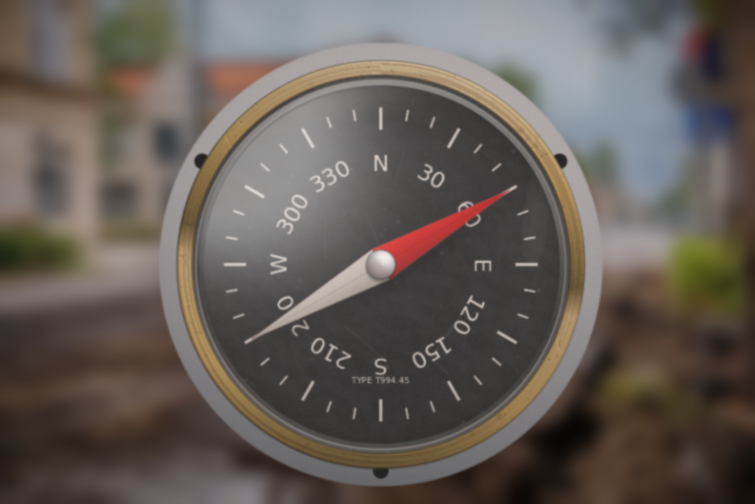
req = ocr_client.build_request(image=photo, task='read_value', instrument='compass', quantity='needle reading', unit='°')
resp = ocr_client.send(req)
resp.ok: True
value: 60 °
